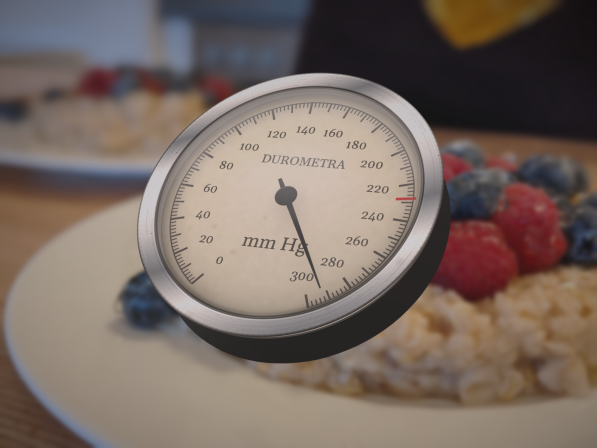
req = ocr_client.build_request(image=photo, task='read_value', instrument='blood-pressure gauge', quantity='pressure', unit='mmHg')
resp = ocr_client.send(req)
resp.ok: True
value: 292 mmHg
